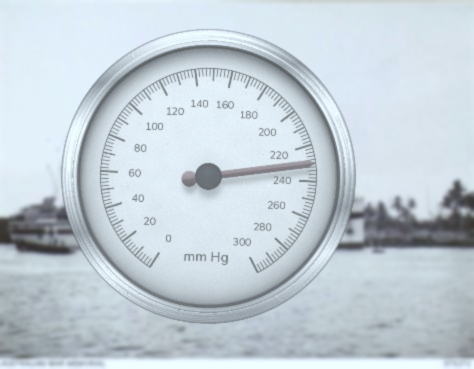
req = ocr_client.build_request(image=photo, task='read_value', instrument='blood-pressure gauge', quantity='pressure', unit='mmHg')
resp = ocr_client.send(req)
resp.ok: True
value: 230 mmHg
